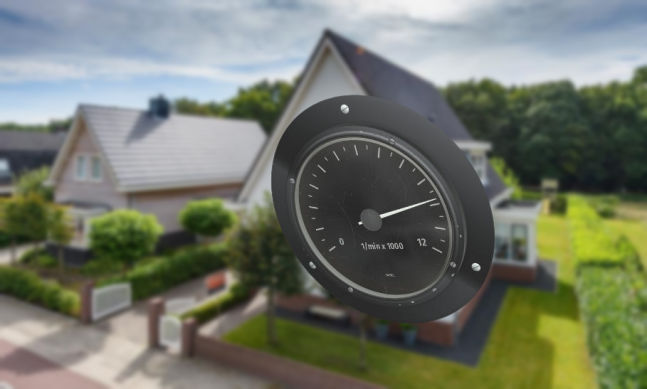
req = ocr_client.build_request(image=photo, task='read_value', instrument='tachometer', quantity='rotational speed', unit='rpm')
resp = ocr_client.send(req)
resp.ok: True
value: 9750 rpm
